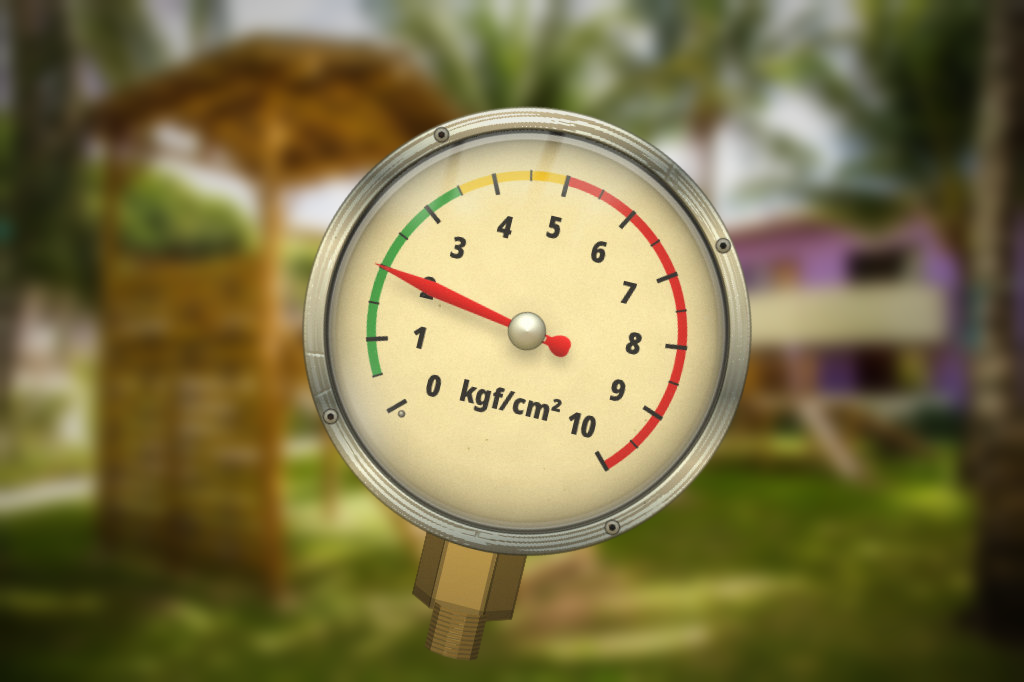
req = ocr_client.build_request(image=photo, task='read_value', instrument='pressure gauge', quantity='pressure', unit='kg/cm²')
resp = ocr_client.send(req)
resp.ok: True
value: 2 kg/cm²
